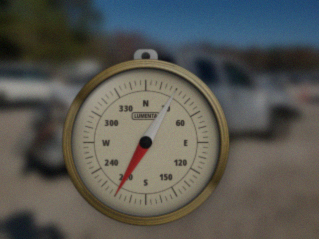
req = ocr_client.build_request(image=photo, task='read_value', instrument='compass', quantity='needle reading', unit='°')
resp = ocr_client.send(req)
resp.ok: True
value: 210 °
